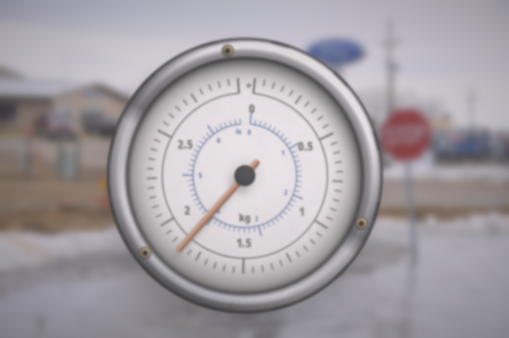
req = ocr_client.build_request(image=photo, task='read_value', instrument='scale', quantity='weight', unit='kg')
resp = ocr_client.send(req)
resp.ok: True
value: 1.85 kg
